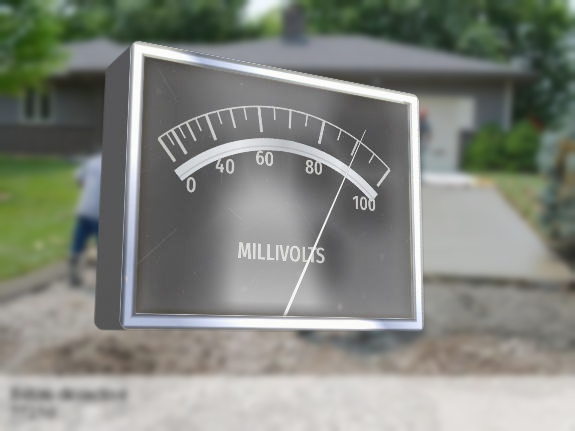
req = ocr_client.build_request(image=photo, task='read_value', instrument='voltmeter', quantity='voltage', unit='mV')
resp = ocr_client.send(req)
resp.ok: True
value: 90 mV
